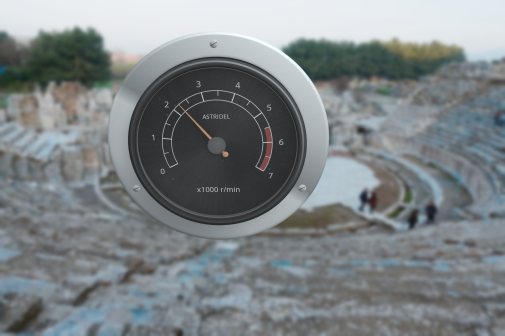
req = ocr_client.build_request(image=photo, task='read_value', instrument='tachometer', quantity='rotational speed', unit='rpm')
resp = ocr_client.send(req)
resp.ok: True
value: 2250 rpm
